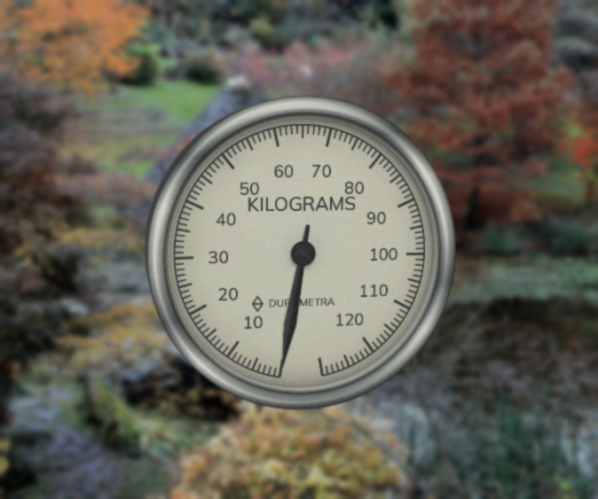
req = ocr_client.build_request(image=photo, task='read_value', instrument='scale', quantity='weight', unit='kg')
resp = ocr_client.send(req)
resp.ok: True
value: 0 kg
